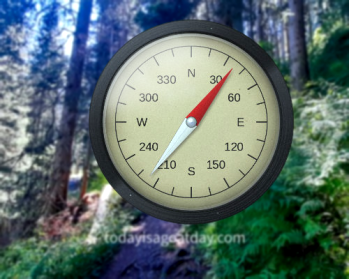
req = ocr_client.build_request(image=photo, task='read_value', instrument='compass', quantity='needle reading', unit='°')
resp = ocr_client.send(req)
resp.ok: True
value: 37.5 °
